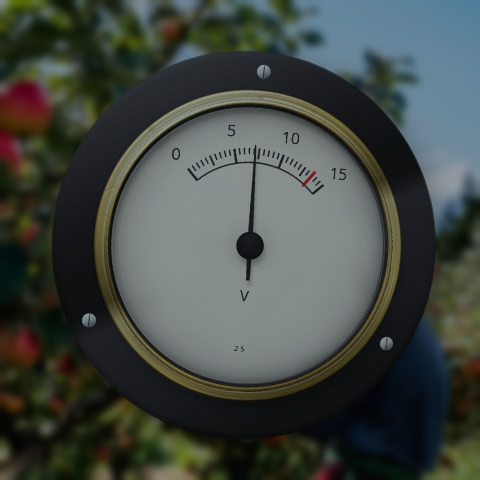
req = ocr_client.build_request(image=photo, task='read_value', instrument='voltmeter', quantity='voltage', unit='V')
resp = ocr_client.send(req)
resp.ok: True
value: 7 V
